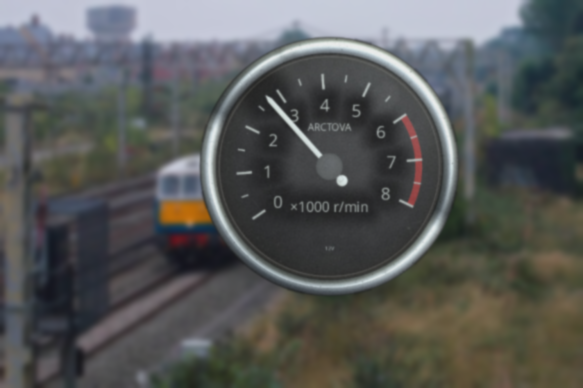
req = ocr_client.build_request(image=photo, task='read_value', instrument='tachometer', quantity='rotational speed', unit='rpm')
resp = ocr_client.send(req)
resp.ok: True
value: 2750 rpm
